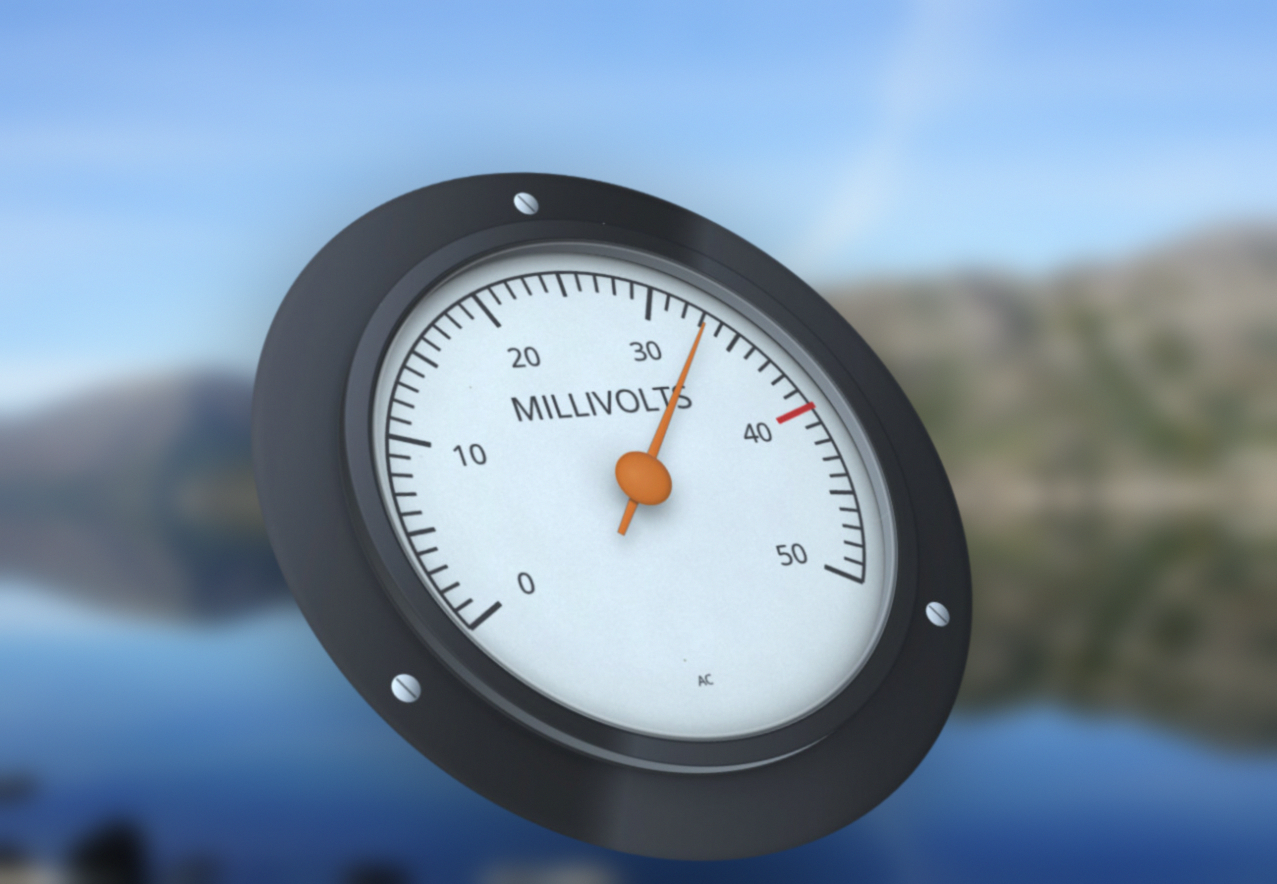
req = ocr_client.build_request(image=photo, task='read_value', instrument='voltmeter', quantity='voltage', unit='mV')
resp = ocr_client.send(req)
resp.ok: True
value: 33 mV
